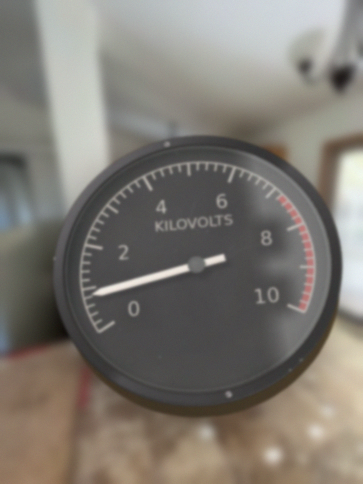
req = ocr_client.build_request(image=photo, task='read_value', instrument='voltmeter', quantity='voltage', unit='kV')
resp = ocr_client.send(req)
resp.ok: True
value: 0.8 kV
